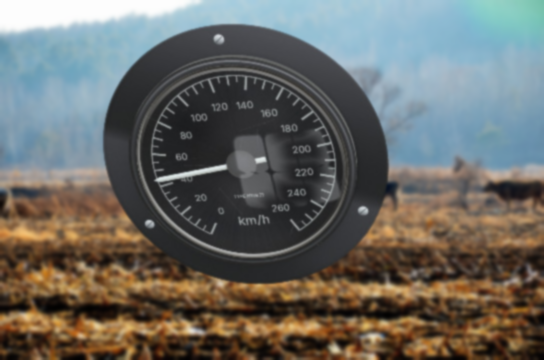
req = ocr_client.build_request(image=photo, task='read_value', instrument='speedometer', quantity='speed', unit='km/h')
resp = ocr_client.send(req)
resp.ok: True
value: 45 km/h
